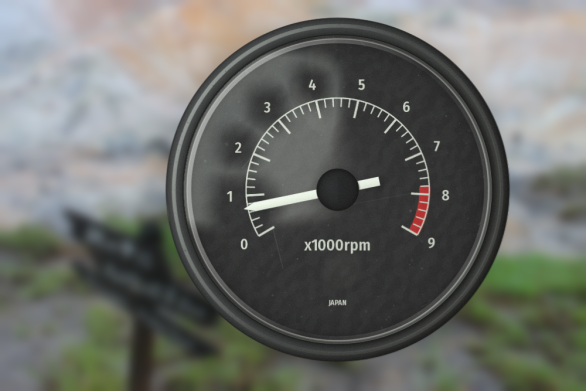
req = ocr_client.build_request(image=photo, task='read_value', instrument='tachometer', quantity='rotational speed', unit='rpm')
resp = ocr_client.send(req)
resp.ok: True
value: 700 rpm
